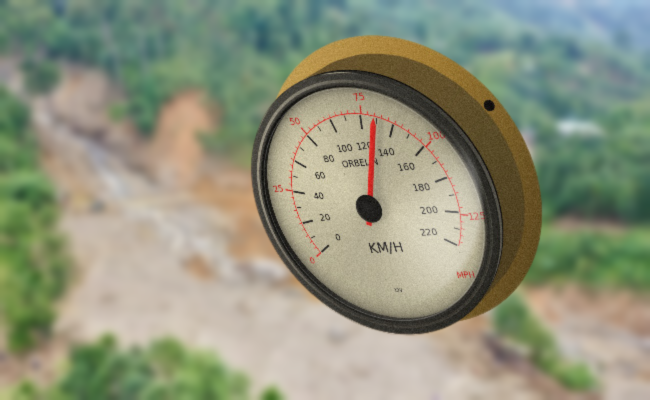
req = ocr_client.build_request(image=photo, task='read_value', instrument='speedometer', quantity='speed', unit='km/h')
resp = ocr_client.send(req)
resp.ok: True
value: 130 km/h
